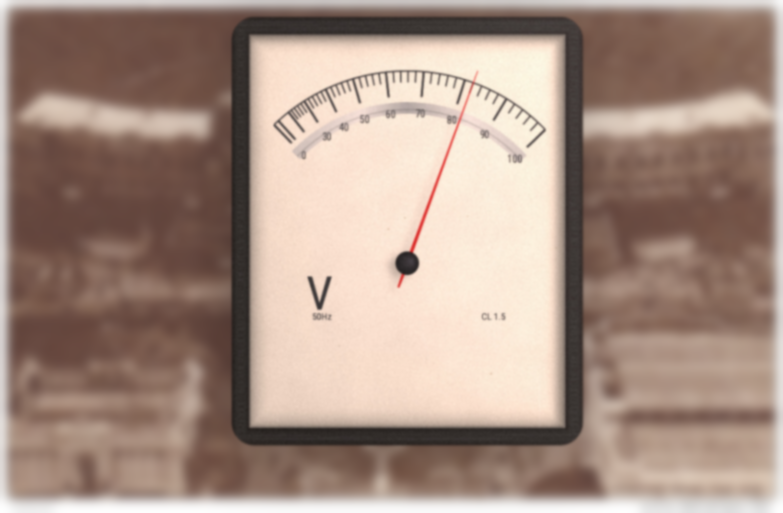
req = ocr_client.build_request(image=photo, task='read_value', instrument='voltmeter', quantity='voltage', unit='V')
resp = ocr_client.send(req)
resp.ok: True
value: 82 V
